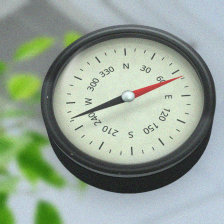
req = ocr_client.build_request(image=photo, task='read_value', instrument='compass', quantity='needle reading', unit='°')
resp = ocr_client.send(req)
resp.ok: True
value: 70 °
